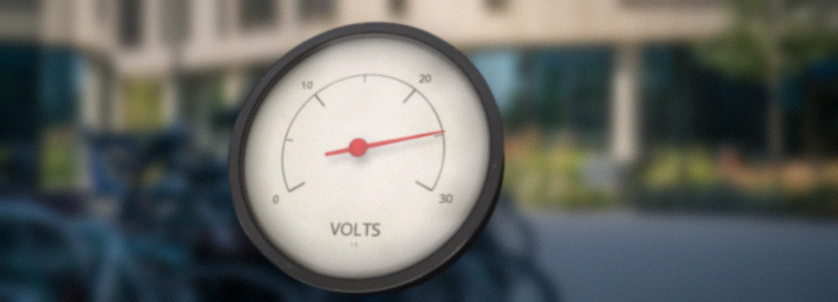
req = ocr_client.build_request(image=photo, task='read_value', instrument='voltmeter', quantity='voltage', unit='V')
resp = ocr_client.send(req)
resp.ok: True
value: 25 V
